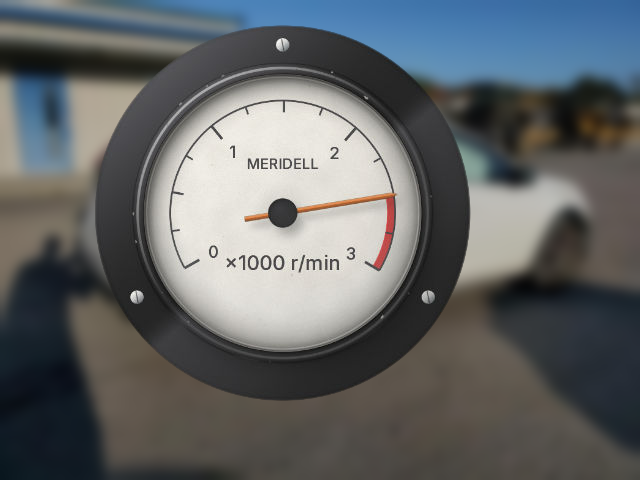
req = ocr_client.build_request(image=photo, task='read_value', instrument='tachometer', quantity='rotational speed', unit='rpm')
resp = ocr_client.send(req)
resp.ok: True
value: 2500 rpm
